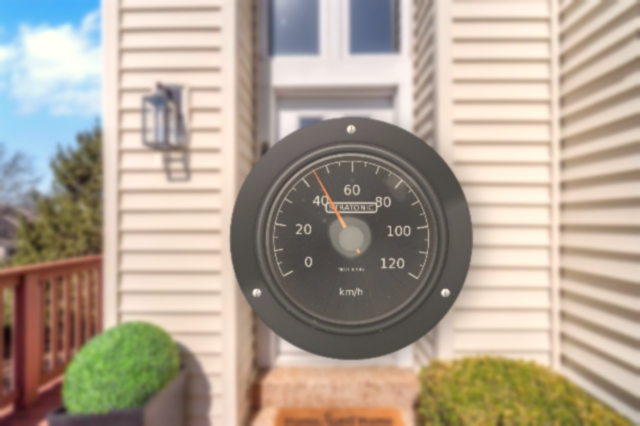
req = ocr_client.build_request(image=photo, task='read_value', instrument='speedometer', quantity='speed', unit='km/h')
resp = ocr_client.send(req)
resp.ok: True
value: 45 km/h
